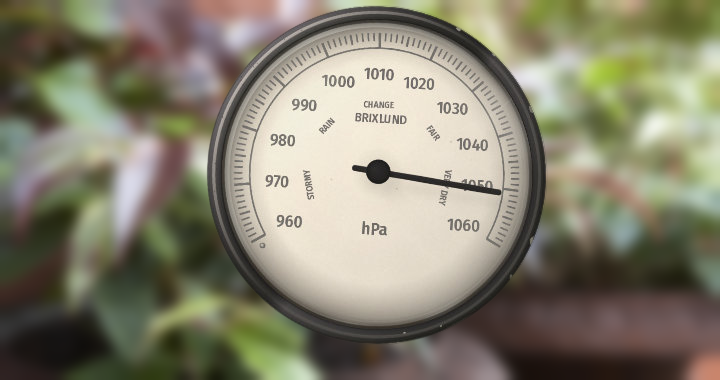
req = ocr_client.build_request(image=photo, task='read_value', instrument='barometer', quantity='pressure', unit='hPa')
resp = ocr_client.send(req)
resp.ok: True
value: 1051 hPa
